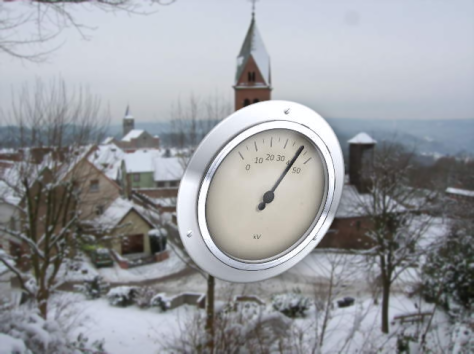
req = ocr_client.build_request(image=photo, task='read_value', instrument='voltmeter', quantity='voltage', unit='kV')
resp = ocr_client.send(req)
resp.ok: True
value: 40 kV
